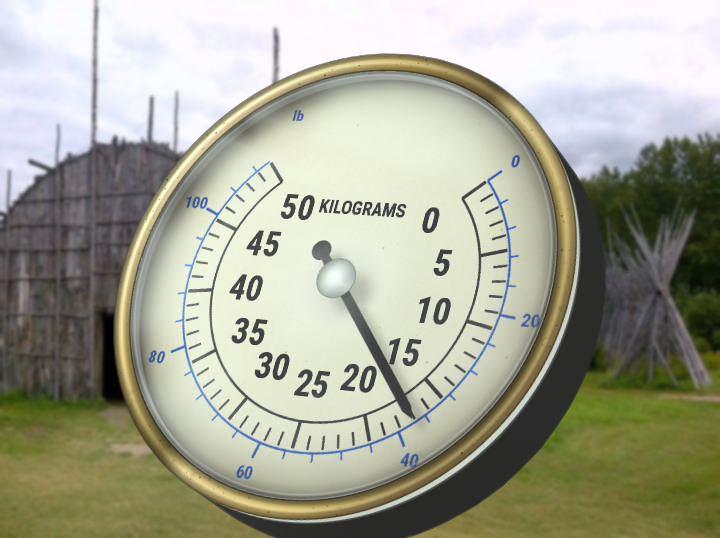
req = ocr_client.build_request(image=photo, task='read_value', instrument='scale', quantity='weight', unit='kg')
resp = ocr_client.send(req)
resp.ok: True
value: 17 kg
